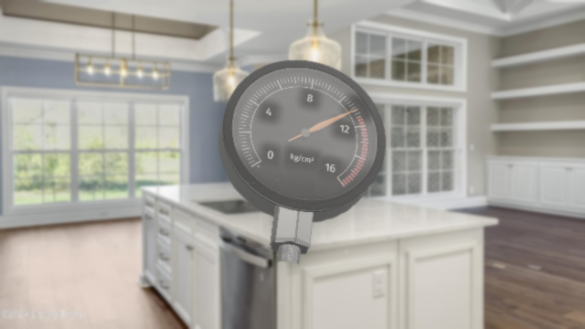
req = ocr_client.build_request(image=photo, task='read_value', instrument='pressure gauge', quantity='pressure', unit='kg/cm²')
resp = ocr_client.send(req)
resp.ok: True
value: 11 kg/cm²
